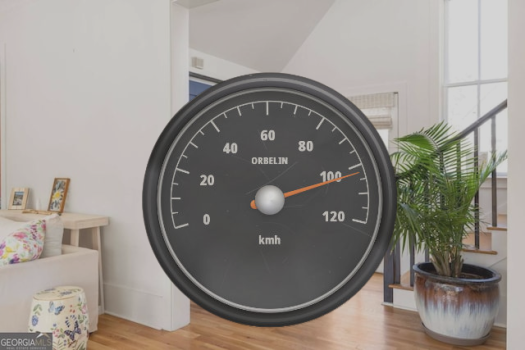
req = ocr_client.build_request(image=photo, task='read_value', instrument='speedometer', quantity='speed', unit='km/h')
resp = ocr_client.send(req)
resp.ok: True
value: 102.5 km/h
